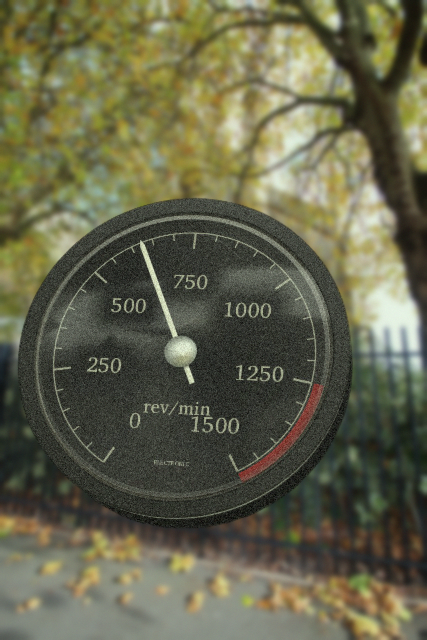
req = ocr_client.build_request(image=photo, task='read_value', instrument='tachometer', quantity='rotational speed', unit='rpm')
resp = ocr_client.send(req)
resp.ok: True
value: 625 rpm
